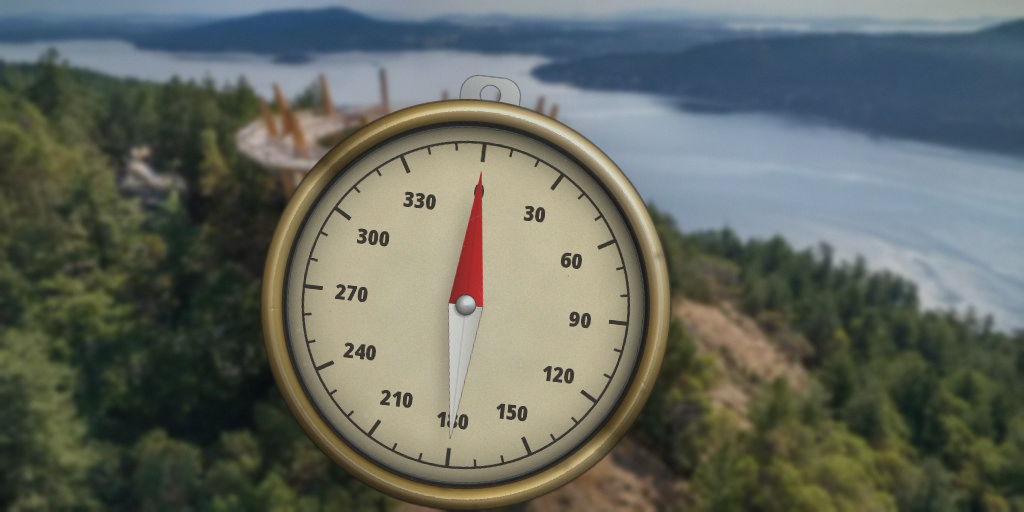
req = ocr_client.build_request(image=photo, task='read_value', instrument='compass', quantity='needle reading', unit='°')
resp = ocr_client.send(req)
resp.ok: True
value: 0 °
